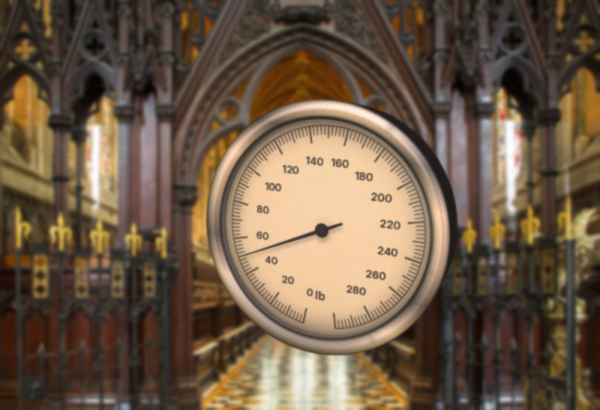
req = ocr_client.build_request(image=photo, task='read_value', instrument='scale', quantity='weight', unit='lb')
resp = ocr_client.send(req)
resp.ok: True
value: 50 lb
